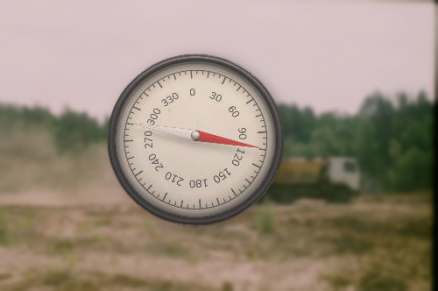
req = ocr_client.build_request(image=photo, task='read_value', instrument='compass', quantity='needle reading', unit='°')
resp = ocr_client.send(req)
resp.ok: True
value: 105 °
